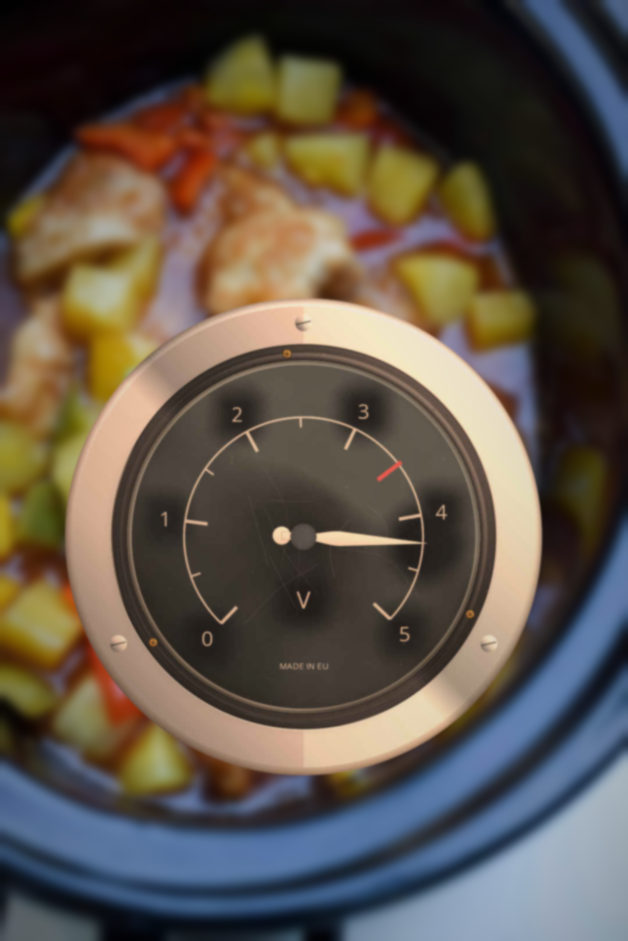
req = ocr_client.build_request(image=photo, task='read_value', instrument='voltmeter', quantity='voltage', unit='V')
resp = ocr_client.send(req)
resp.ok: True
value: 4.25 V
